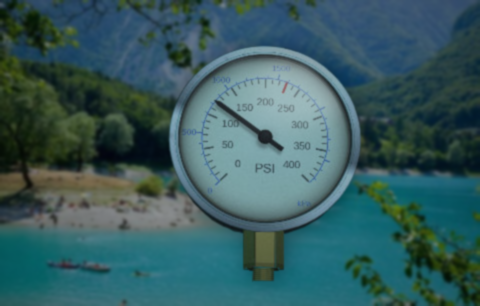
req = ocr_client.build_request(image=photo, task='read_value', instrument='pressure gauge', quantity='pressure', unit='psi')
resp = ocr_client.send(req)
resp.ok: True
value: 120 psi
